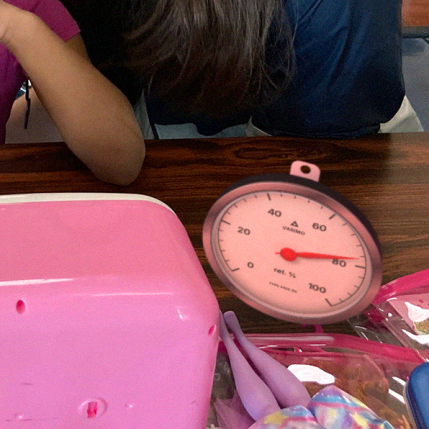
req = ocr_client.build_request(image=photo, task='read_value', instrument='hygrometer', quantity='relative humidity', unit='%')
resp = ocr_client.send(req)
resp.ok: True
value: 76 %
